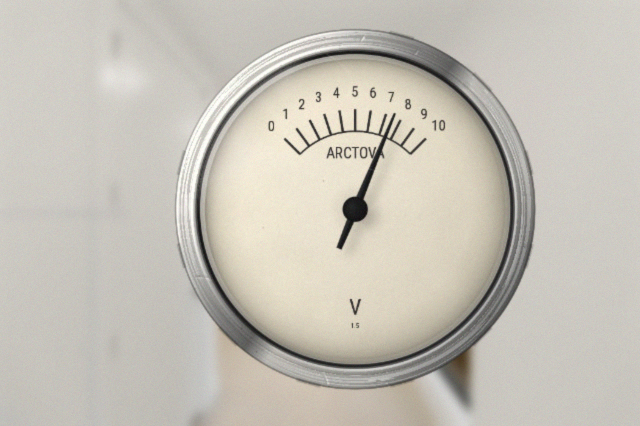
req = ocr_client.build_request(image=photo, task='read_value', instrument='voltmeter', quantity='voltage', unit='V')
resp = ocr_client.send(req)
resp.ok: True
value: 7.5 V
